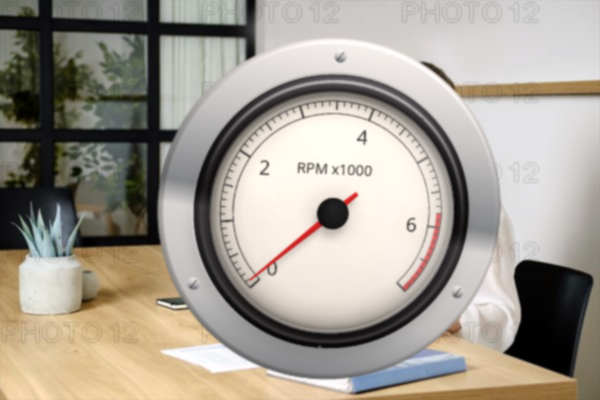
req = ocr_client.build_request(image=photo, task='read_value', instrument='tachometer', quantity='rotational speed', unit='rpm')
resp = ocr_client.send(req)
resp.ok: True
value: 100 rpm
